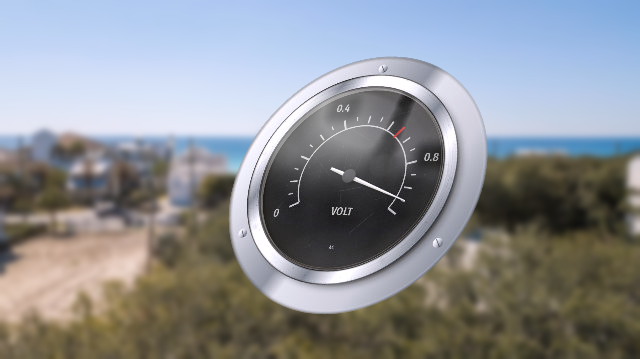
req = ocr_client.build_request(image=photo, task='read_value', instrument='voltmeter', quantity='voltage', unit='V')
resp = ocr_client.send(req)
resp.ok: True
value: 0.95 V
